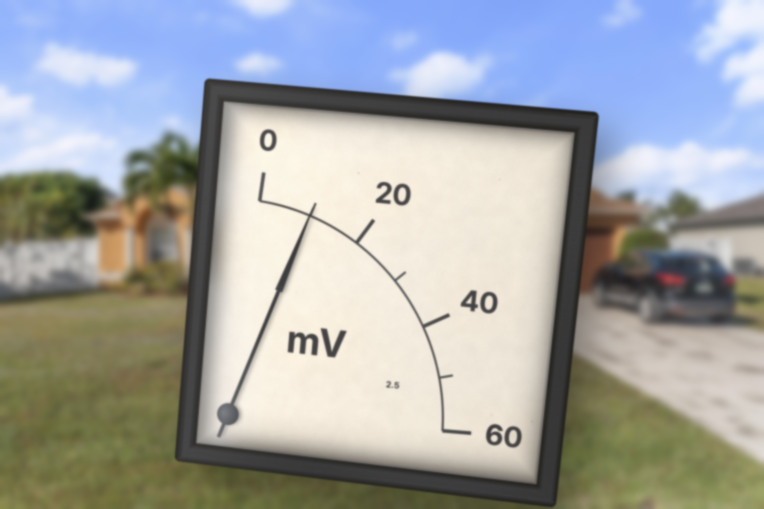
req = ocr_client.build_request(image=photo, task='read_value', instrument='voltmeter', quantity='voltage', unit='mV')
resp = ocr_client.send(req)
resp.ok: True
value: 10 mV
